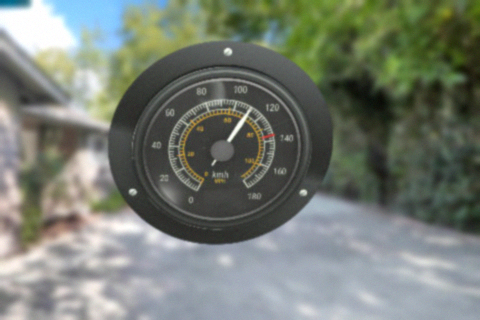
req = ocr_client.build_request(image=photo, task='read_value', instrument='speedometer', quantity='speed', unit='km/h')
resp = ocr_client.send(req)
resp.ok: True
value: 110 km/h
